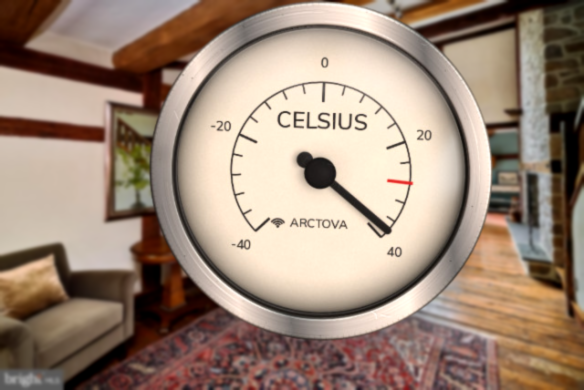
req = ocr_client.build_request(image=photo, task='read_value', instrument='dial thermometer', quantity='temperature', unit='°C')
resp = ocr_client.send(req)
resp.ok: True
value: 38 °C
